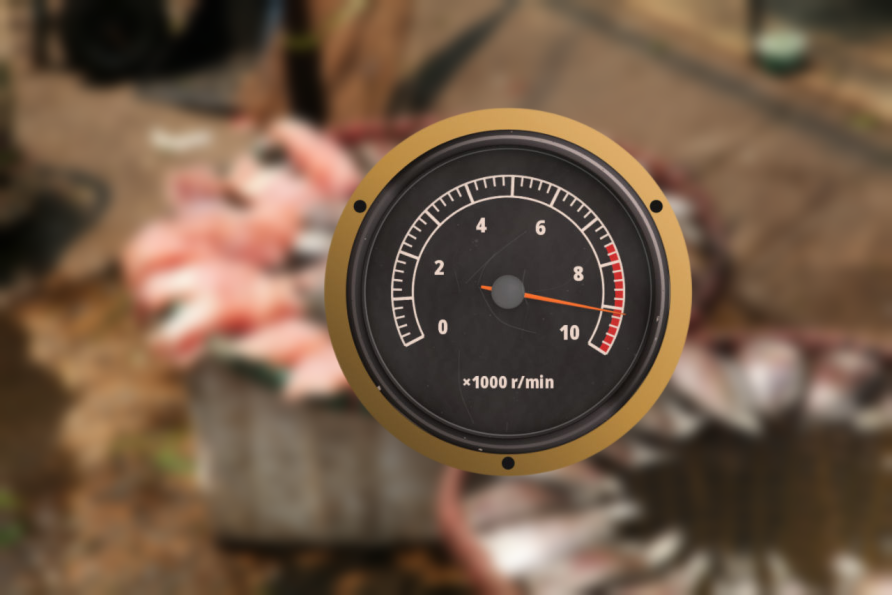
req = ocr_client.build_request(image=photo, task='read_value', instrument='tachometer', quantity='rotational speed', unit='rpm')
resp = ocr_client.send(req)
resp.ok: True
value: 9100 rpm
